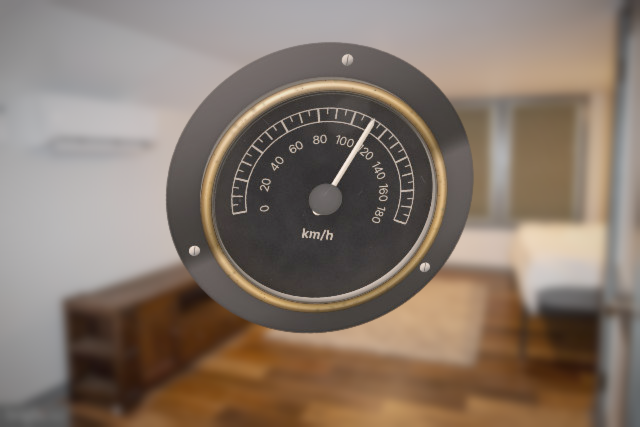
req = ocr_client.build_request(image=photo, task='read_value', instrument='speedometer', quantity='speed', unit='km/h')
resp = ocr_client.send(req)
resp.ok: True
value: 110 km/h
